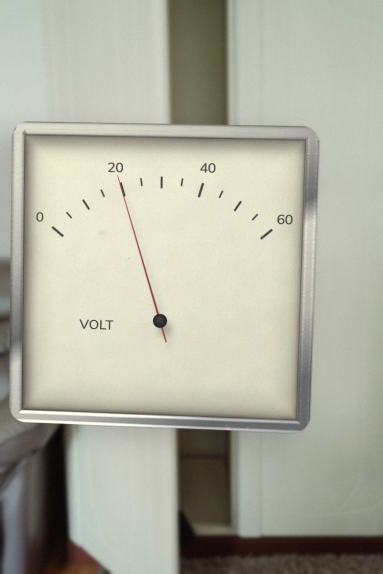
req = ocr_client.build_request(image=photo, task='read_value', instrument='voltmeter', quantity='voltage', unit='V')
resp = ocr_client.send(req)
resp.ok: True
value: 20 V
